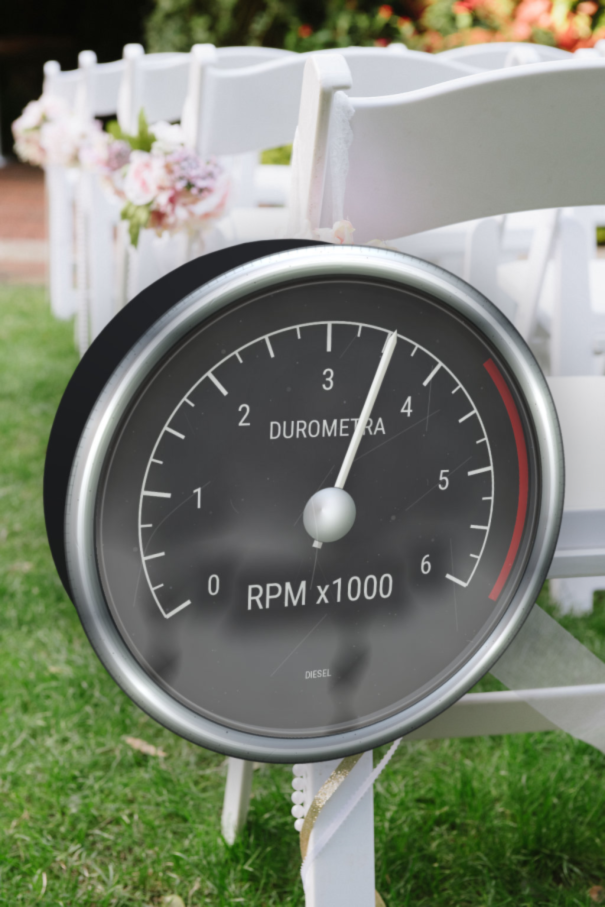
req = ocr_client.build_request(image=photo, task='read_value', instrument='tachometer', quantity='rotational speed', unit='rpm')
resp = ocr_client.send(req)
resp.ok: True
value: 3500 rpm
